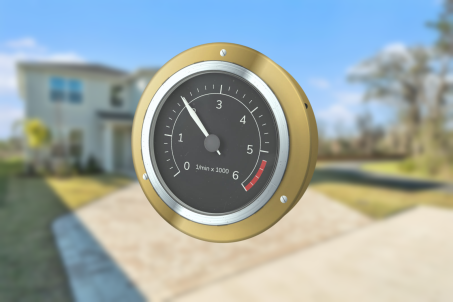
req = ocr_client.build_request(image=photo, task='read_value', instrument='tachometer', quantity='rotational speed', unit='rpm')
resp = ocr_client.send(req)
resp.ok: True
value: 2000 rpm
